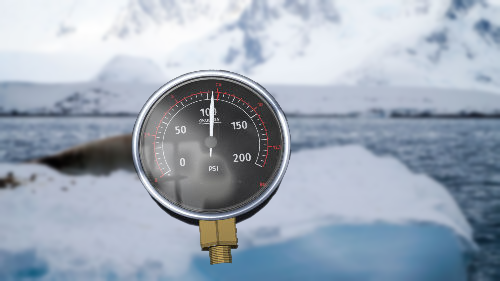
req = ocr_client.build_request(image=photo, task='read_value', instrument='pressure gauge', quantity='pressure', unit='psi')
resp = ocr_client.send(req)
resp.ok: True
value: 105 psi
